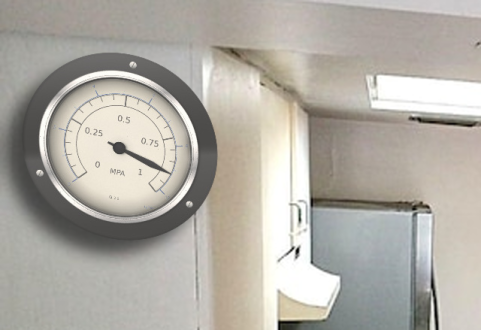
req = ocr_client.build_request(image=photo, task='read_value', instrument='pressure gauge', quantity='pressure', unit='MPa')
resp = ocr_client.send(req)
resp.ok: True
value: 0.9 MPa
